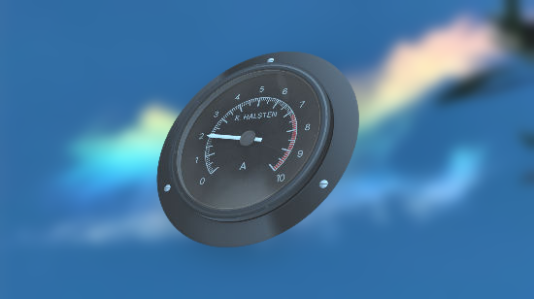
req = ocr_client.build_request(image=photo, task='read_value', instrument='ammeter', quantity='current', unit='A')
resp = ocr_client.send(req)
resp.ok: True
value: 2 A
